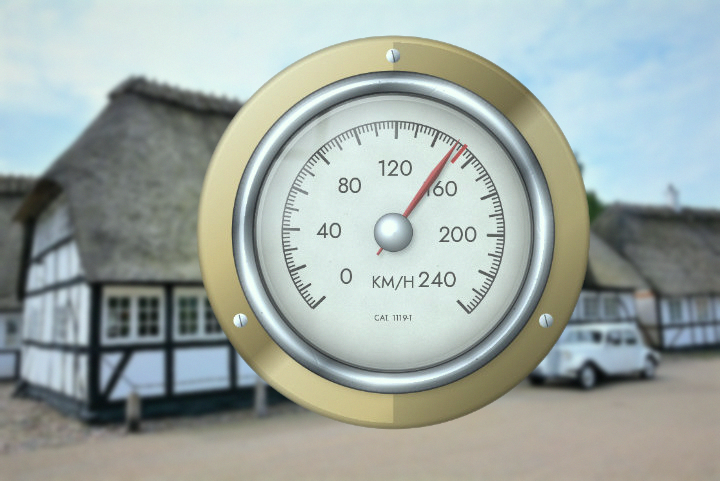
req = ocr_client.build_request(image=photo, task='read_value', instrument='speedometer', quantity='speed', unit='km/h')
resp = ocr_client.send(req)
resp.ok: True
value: 150 km/h
